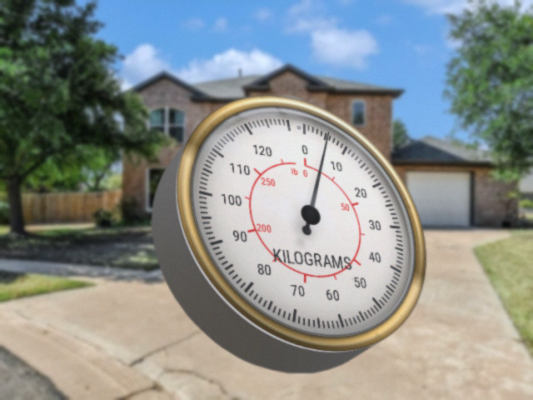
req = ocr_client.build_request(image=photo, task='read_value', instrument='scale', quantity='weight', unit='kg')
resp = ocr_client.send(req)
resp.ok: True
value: 5 kg
